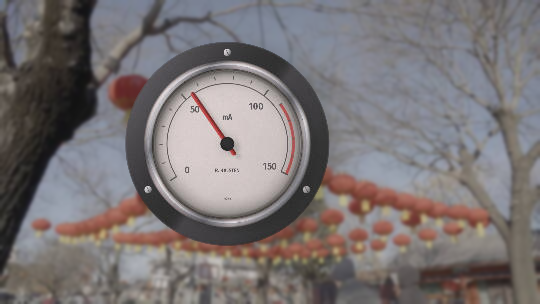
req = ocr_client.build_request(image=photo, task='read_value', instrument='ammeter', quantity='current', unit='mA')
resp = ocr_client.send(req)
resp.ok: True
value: 55 mA
